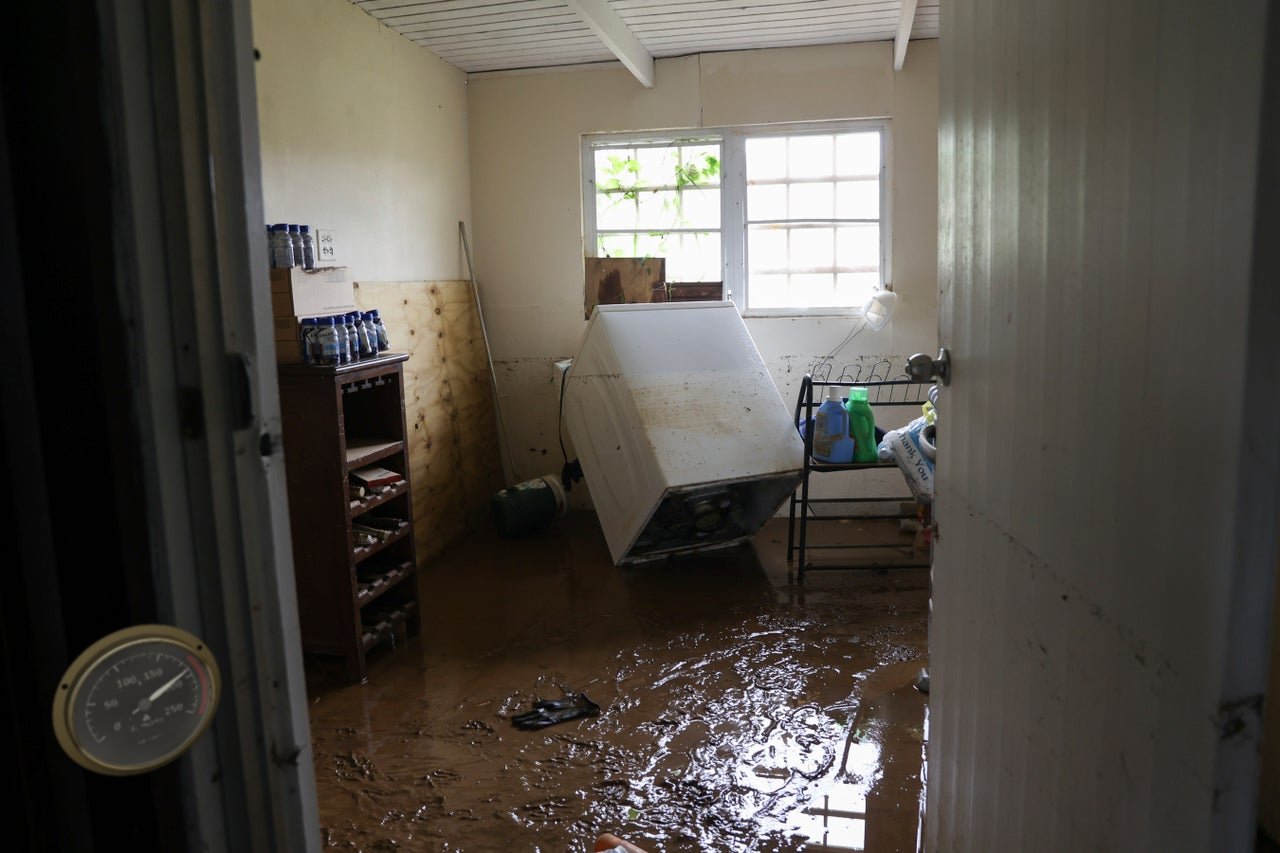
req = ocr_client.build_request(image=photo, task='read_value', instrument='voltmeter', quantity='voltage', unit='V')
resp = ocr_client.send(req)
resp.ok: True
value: 190 V
